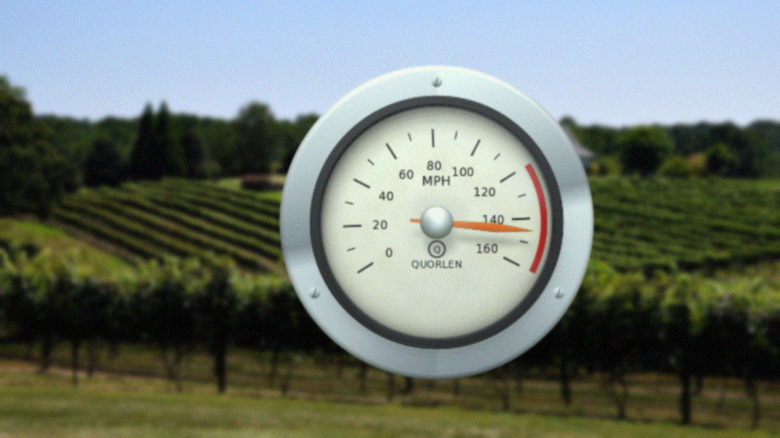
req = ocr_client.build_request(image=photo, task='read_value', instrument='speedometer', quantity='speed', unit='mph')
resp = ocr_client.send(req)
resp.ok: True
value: 145 mph
